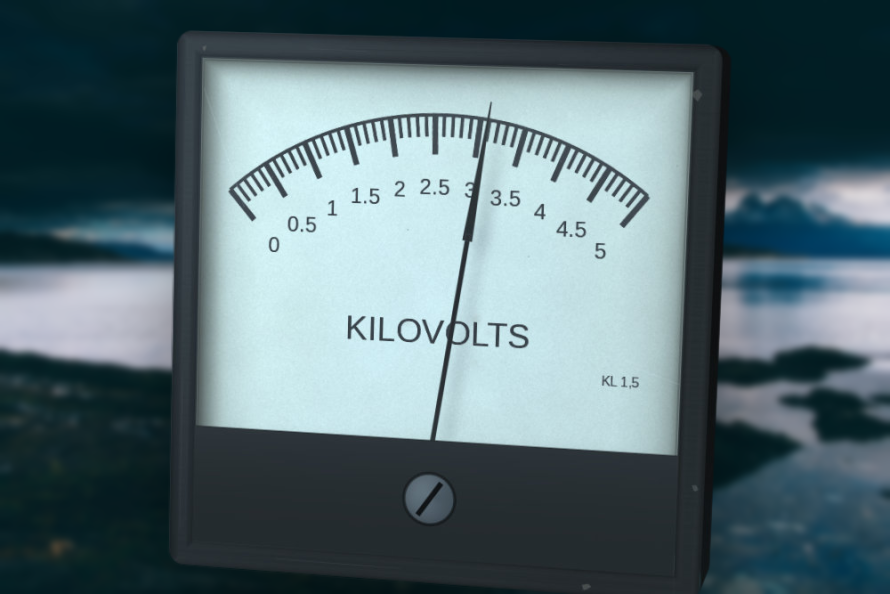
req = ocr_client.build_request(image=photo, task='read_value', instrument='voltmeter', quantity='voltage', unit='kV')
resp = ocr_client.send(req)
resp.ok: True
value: 3.1 kV
